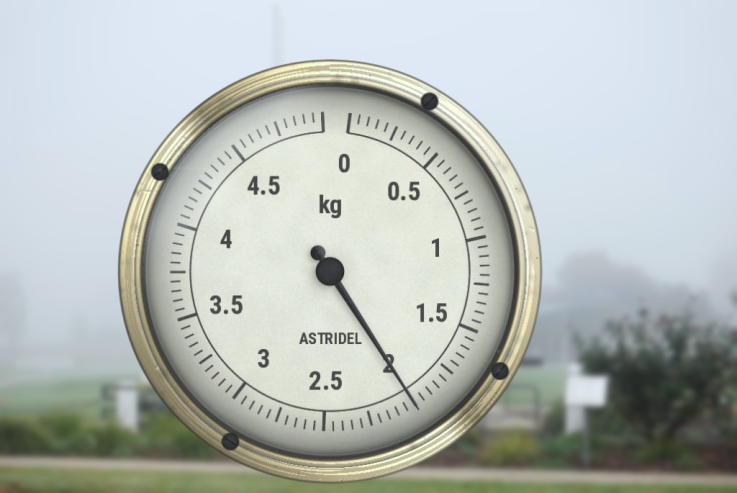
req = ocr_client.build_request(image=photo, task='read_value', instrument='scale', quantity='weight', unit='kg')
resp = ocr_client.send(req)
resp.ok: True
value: 2 kg
